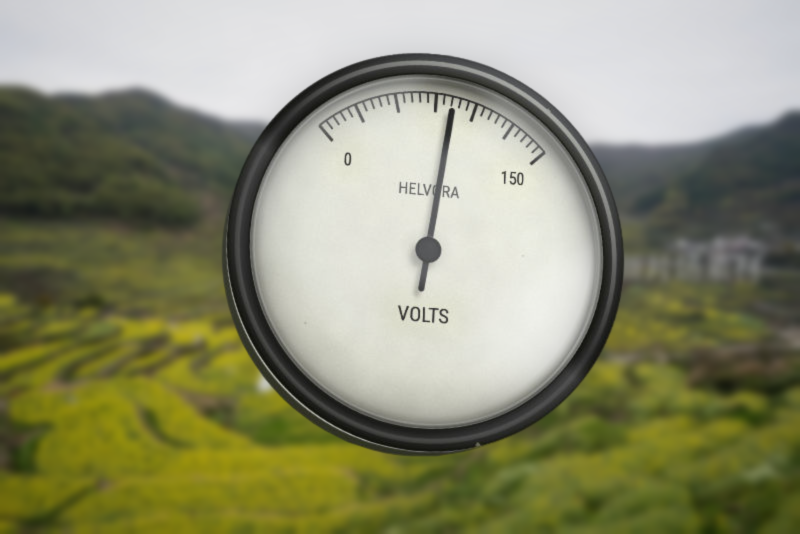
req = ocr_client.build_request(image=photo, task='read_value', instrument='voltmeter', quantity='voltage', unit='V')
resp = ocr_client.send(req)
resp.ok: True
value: 85 V
